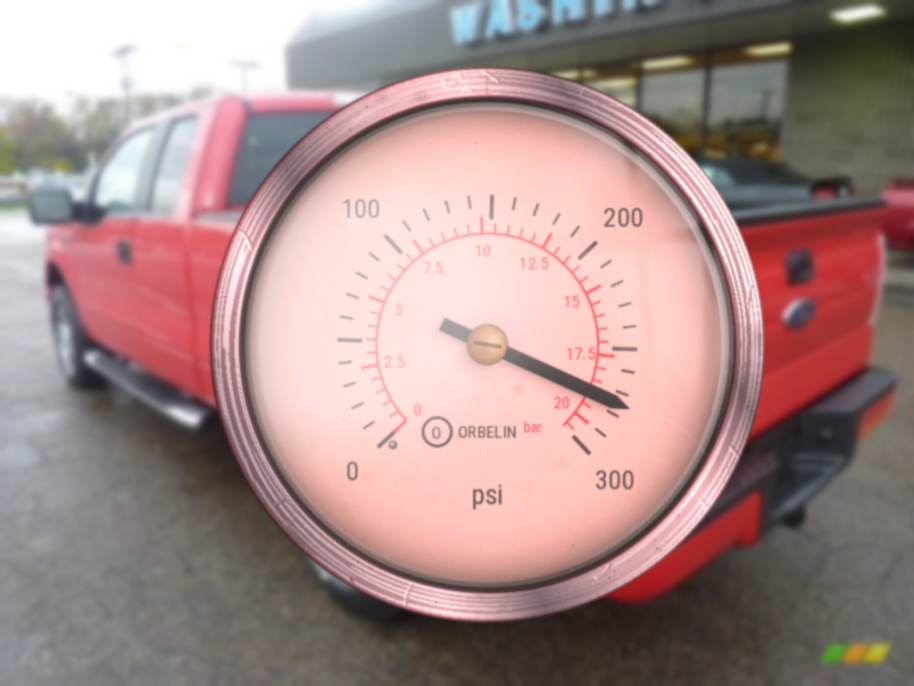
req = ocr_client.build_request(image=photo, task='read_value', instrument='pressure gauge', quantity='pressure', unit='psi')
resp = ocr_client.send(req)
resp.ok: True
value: 275 psi
